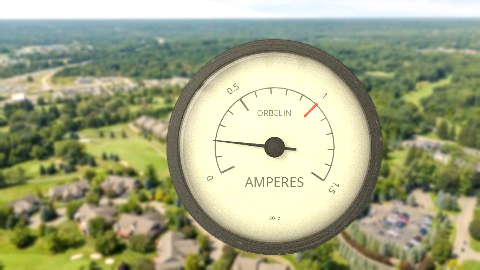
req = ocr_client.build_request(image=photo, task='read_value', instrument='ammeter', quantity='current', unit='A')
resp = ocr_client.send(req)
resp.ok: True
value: 0.2 A
